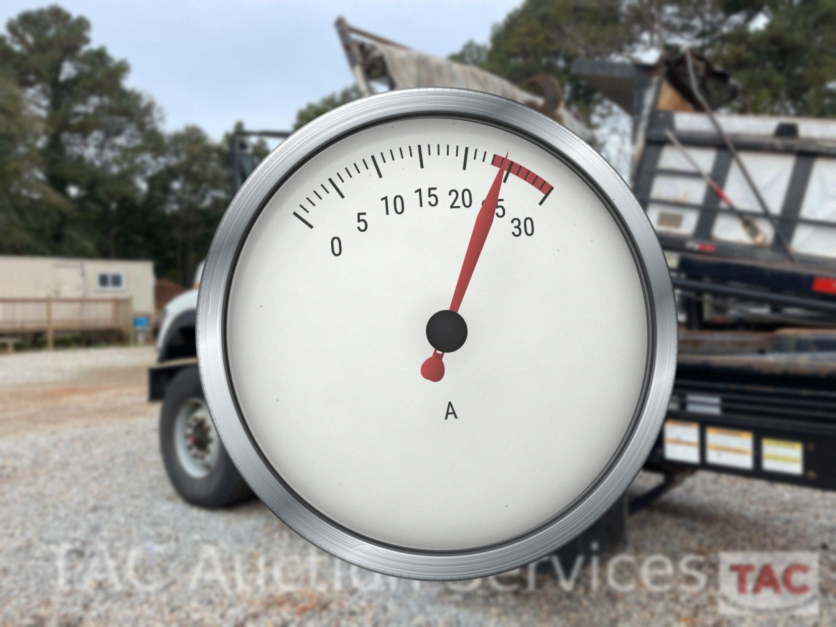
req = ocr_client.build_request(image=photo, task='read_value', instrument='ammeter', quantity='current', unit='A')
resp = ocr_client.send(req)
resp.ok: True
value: 24 A
